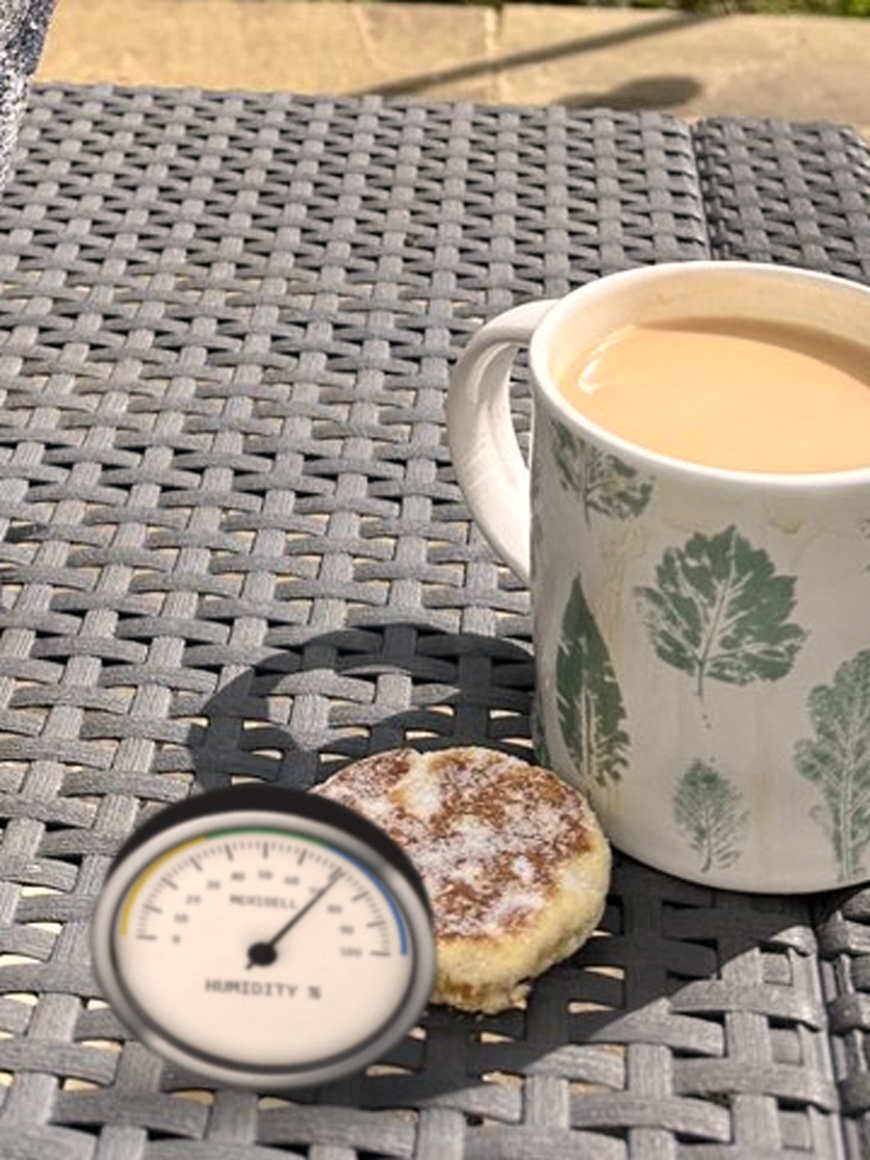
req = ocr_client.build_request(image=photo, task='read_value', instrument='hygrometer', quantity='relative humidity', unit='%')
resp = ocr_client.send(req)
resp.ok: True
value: 70 %
